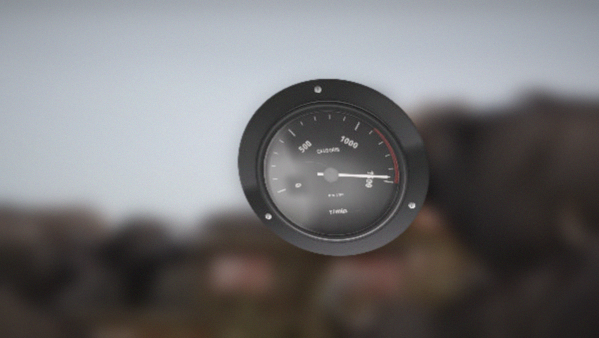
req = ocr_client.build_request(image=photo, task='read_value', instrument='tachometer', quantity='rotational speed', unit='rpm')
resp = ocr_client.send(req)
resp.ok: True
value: 1450 rpm
